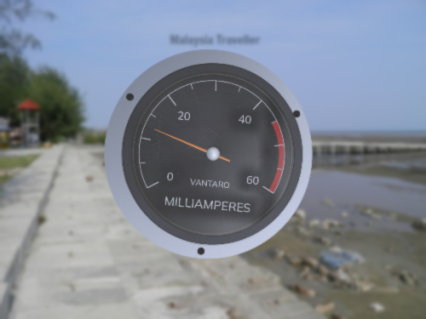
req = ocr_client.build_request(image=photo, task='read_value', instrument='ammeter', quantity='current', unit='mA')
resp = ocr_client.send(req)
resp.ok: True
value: 12.5 mA
